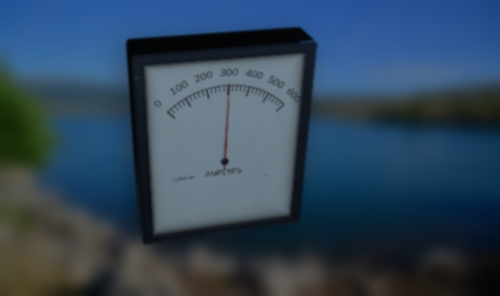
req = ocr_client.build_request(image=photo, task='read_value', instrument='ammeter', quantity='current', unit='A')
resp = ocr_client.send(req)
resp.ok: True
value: 300 A
